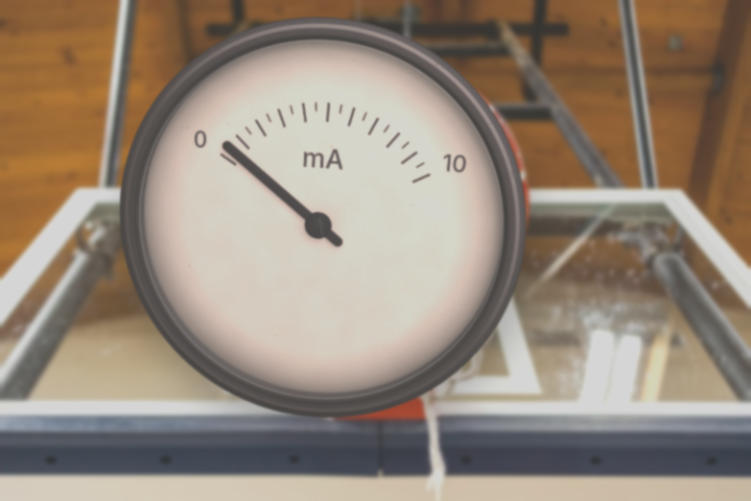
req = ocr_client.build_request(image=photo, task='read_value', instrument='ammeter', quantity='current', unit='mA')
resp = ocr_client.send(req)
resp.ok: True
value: 0.5 mA
